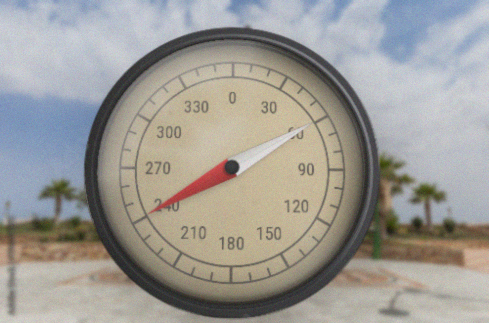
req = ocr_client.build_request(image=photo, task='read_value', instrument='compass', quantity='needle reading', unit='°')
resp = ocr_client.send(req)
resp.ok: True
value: 240 °
